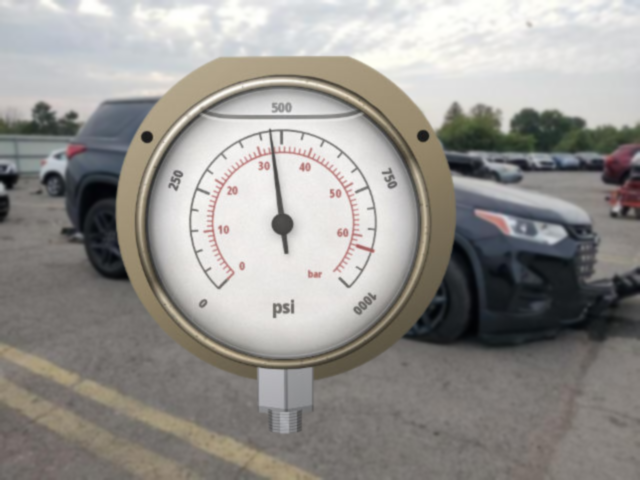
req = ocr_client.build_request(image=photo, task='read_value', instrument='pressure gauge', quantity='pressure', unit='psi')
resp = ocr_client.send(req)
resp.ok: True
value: 475 psi
